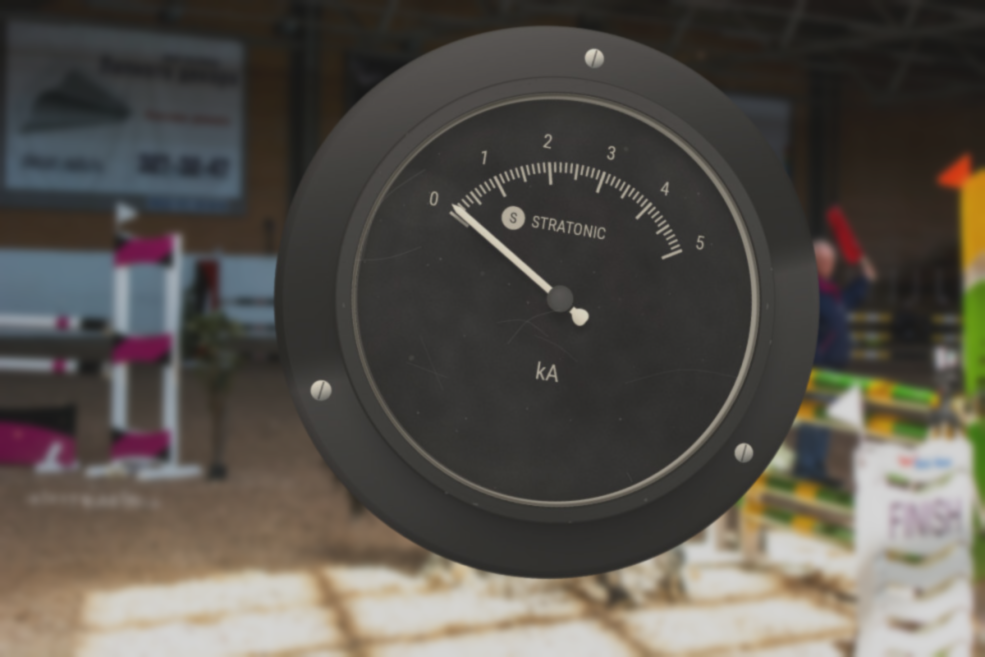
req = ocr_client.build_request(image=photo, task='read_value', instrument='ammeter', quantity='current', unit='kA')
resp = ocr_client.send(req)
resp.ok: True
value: 0.1 kA
